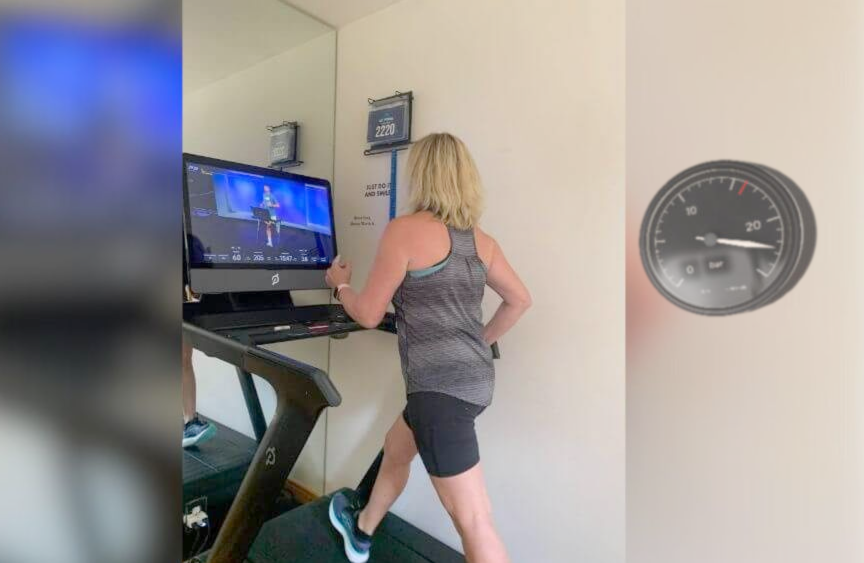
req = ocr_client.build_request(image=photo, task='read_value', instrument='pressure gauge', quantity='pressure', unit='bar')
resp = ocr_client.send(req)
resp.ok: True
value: 22.5 bar
